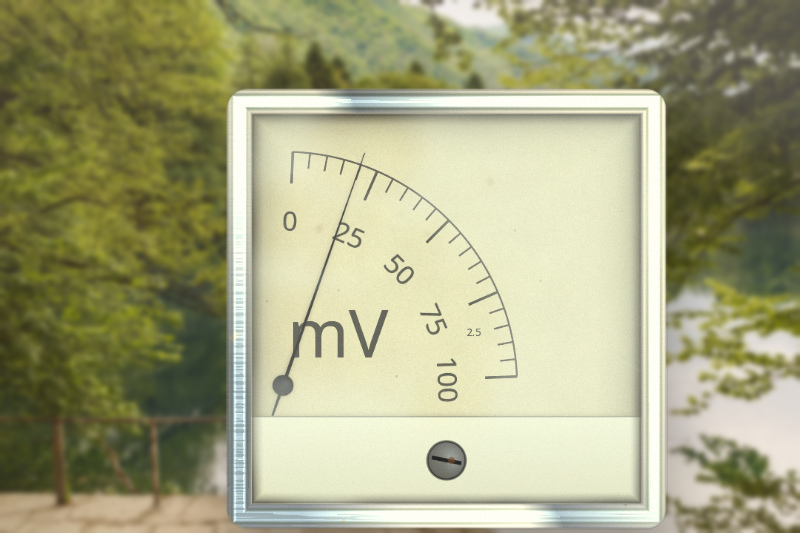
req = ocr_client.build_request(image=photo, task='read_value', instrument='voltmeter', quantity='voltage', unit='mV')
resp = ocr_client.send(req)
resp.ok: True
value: 20 mV
